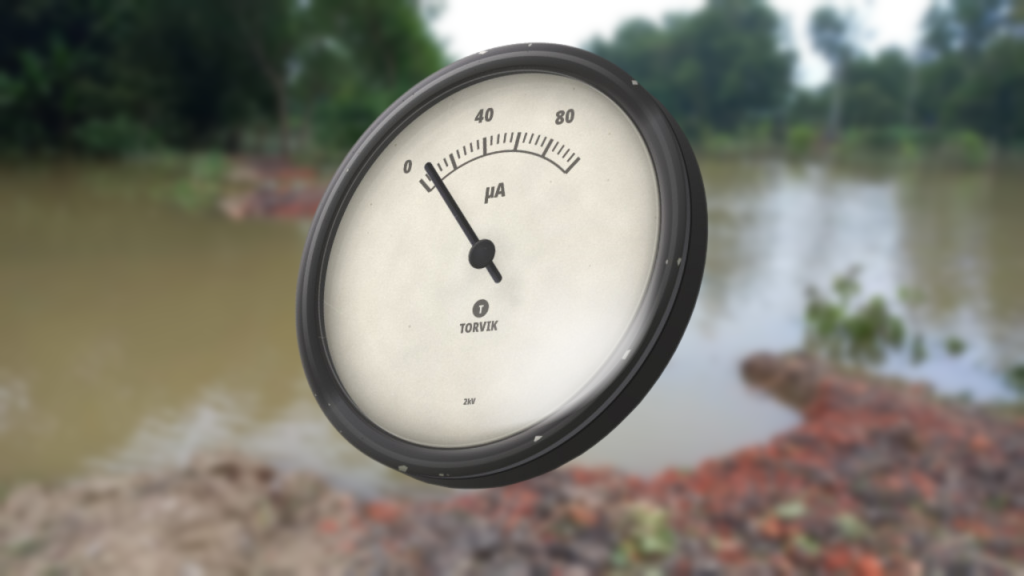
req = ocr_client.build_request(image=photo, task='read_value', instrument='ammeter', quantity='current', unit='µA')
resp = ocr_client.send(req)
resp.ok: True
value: 8 µA
